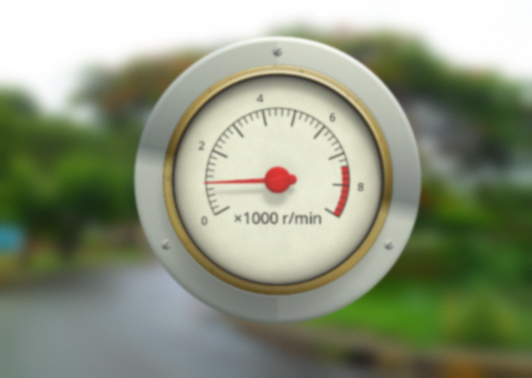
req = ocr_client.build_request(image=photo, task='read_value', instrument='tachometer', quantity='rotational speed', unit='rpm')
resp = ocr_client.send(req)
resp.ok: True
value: 1000 rpm
